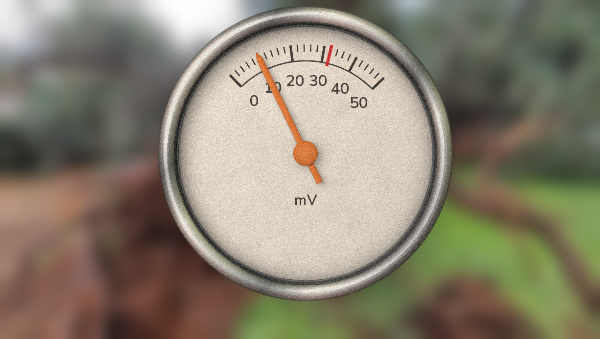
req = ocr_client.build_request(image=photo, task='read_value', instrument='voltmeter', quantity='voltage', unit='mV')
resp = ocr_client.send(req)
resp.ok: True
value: 10 mV
